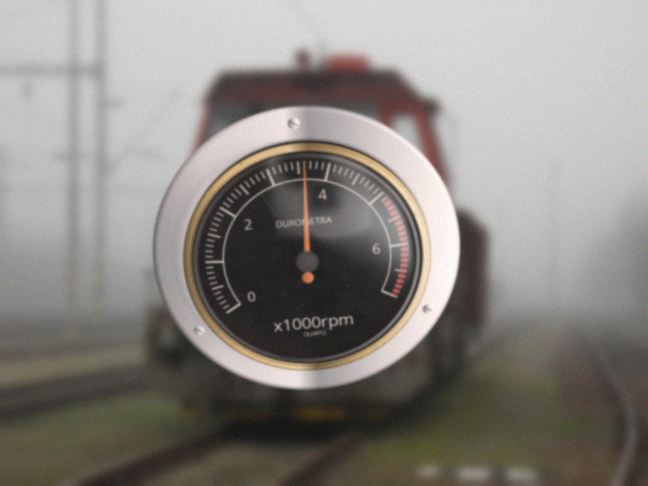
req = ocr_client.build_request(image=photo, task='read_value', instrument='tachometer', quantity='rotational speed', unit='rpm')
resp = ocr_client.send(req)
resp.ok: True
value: 3600 rpm
